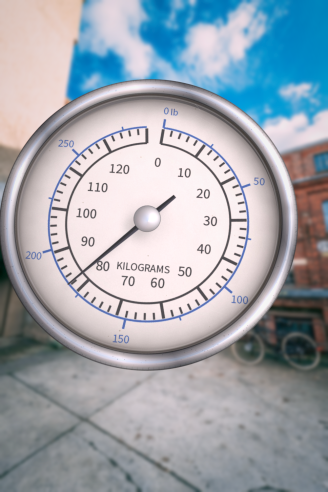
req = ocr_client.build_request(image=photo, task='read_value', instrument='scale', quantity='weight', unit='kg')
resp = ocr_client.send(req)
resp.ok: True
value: 82 kg
